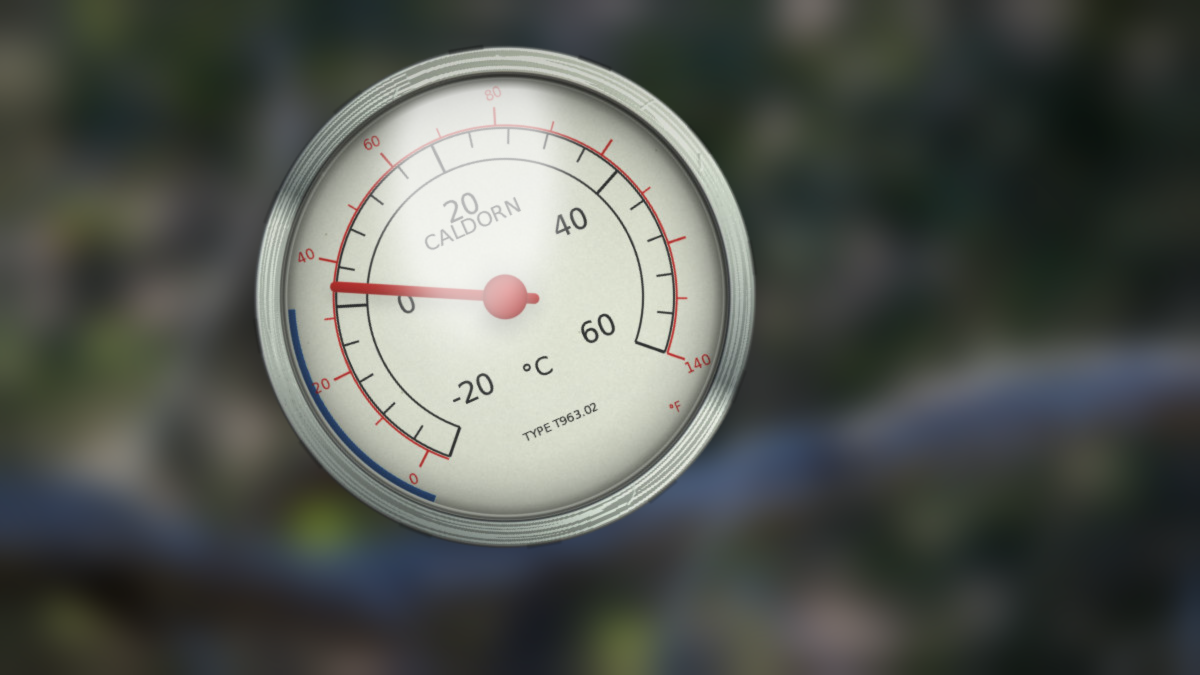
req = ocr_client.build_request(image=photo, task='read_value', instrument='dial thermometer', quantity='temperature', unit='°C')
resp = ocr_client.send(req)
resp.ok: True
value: 2 °C
